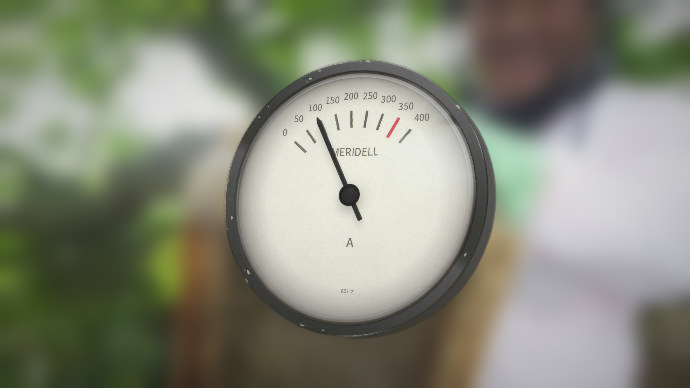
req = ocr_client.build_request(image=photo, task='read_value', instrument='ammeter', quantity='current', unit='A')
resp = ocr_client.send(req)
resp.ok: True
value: 100 A
